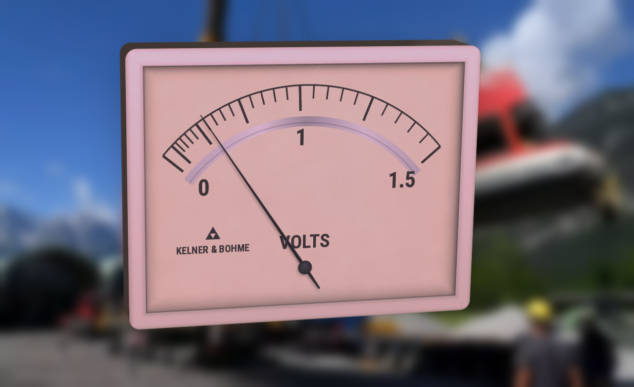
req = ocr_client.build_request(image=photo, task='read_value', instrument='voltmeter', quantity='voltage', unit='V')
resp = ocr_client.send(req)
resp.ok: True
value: 0.55 V
